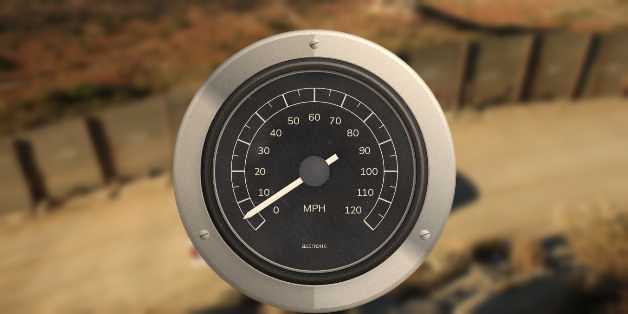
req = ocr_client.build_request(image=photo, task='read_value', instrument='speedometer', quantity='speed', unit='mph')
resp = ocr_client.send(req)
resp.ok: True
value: 5 mph
